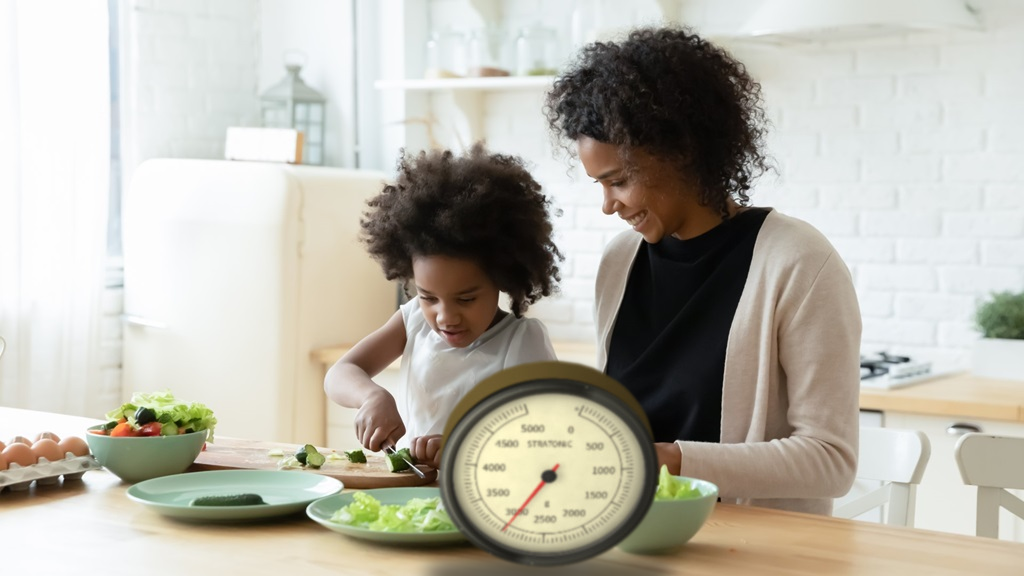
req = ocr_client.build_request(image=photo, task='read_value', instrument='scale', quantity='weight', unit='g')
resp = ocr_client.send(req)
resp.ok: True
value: 3000 g
